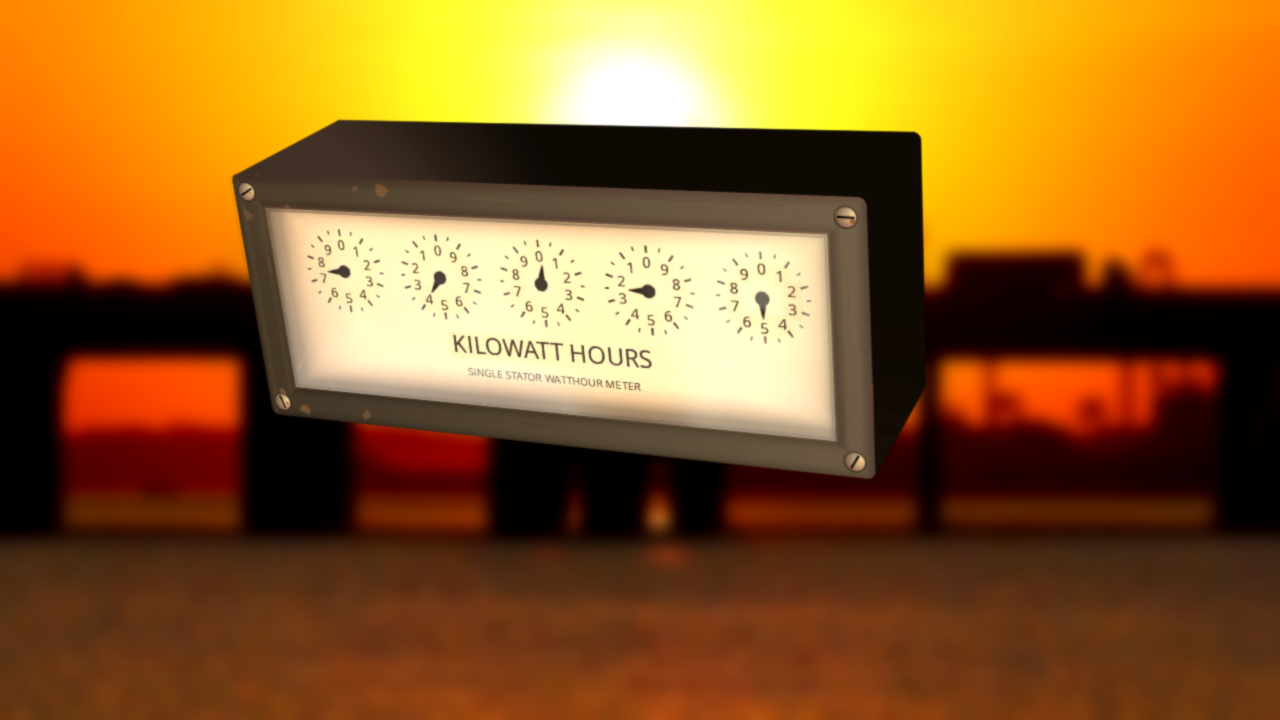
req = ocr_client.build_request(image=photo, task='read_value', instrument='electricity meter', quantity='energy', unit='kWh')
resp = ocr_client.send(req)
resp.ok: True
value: 74025 kWh
